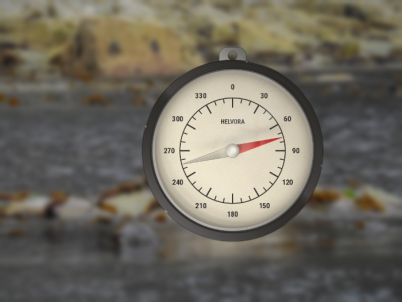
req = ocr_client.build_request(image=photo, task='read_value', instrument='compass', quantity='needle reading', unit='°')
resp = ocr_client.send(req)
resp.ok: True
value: 75 °
